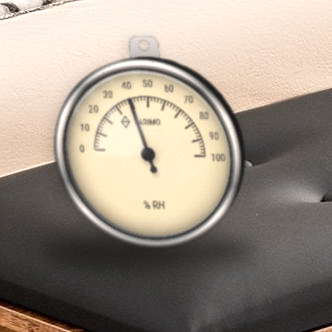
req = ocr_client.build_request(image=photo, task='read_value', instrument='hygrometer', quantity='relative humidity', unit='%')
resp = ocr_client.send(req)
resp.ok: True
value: 40 %
